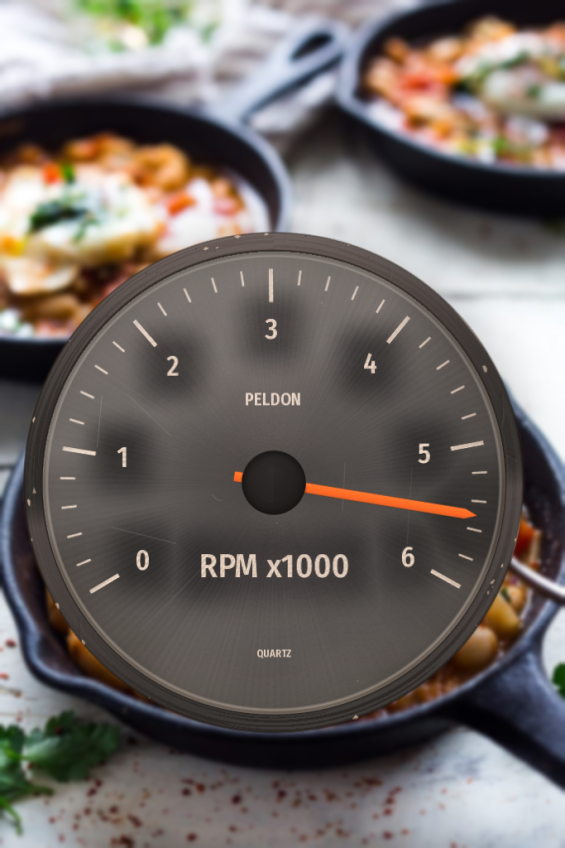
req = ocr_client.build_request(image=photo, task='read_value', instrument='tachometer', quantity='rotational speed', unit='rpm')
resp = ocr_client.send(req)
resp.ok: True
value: 5500 rpm
